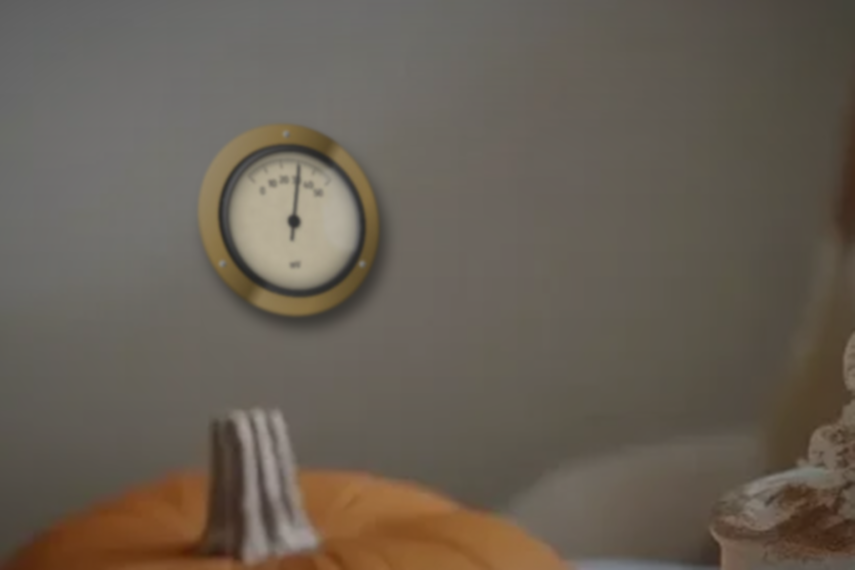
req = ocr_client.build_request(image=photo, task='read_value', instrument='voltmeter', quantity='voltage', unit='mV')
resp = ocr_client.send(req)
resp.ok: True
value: 30 mV
